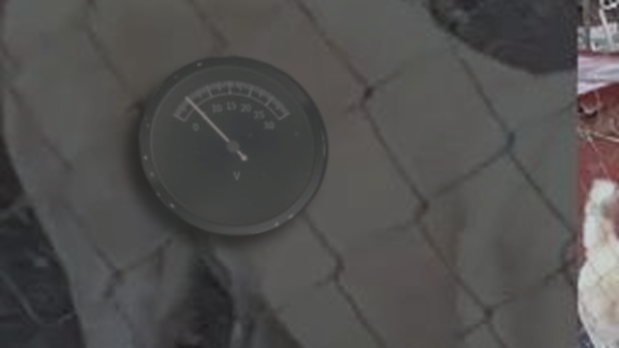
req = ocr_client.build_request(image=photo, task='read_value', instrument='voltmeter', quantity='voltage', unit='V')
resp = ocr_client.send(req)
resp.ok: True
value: 5 V
